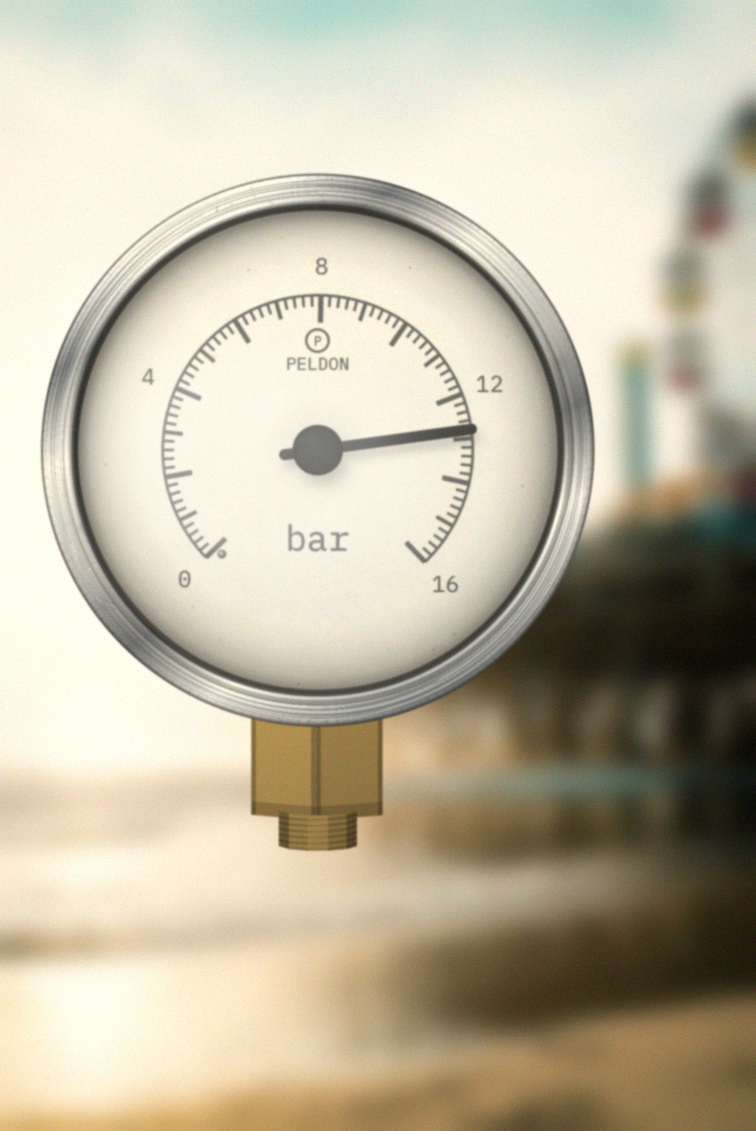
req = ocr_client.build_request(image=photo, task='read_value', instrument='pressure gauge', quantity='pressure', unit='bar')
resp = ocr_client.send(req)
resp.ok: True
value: 12.8 bar
